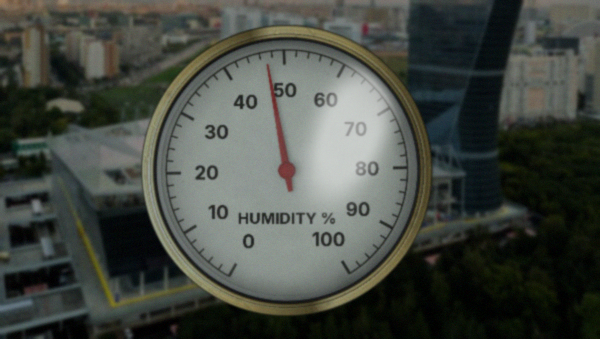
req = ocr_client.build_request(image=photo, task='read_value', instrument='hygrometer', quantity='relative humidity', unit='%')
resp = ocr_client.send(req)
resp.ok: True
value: 47 %
